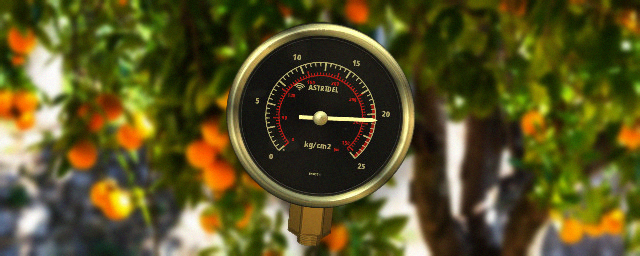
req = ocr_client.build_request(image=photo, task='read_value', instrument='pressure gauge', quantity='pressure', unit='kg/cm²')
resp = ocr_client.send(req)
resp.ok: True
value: 20.5 kg/cm²
